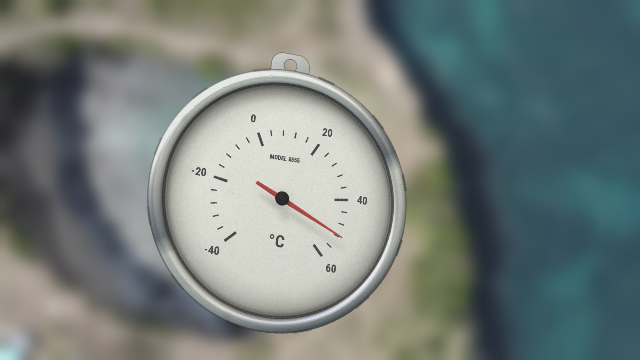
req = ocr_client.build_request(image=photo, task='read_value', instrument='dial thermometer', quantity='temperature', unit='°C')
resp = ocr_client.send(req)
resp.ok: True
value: 52 °C
